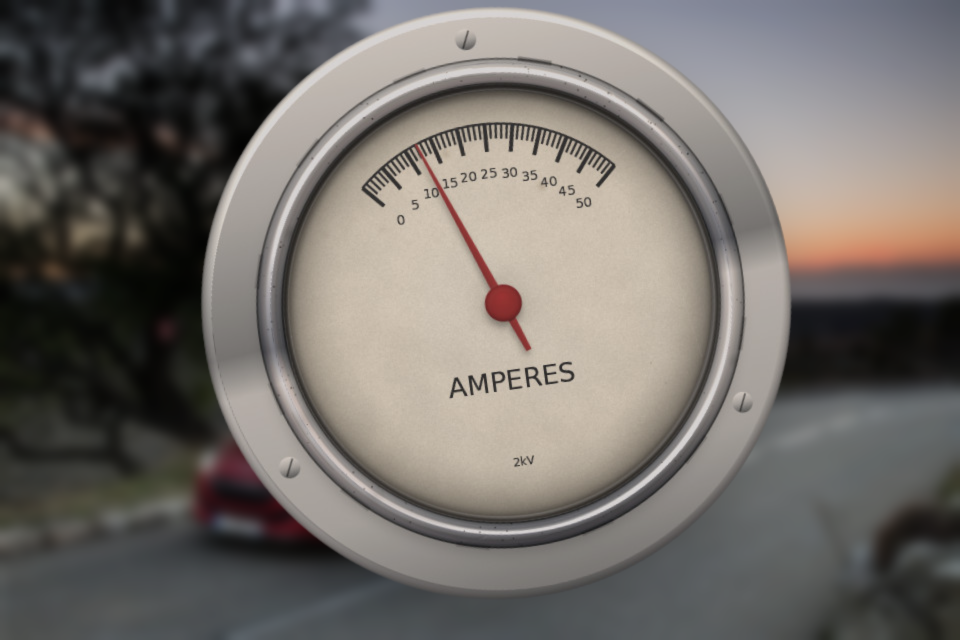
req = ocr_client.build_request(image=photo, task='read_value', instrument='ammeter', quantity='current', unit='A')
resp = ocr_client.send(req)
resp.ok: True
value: 12 A
